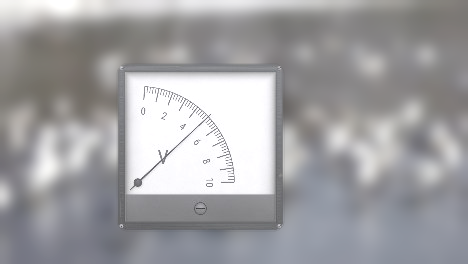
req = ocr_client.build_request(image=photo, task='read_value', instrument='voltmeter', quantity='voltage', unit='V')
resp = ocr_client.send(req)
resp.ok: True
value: 5 V
